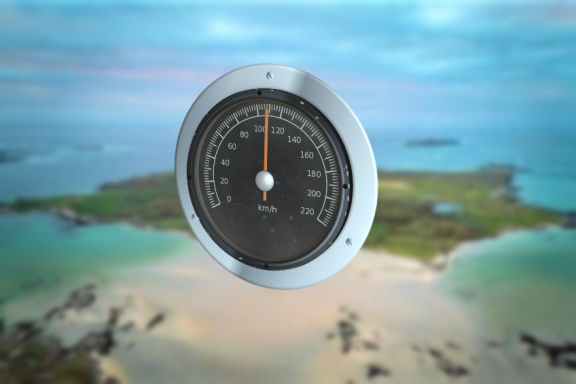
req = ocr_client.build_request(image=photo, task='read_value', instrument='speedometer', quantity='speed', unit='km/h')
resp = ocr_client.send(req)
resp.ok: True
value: 110 km/h
